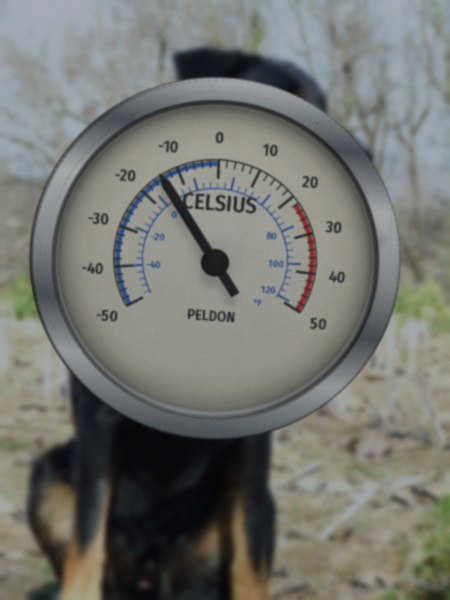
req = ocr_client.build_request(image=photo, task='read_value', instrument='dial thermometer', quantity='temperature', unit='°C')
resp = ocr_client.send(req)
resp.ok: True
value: -14 °C
